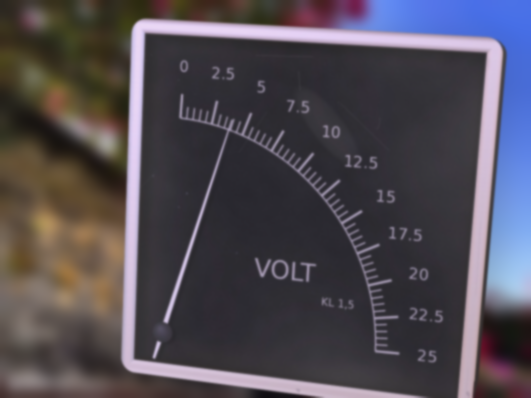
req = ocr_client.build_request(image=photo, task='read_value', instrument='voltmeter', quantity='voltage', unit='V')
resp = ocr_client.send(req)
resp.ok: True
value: 4 V
